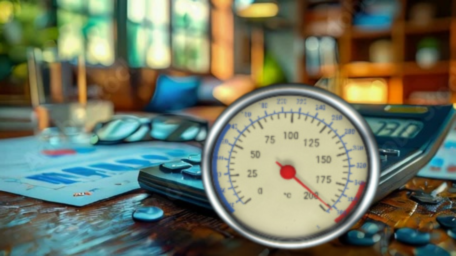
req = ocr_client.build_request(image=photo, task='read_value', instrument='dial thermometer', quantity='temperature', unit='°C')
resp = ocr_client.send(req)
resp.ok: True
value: 195 °C
